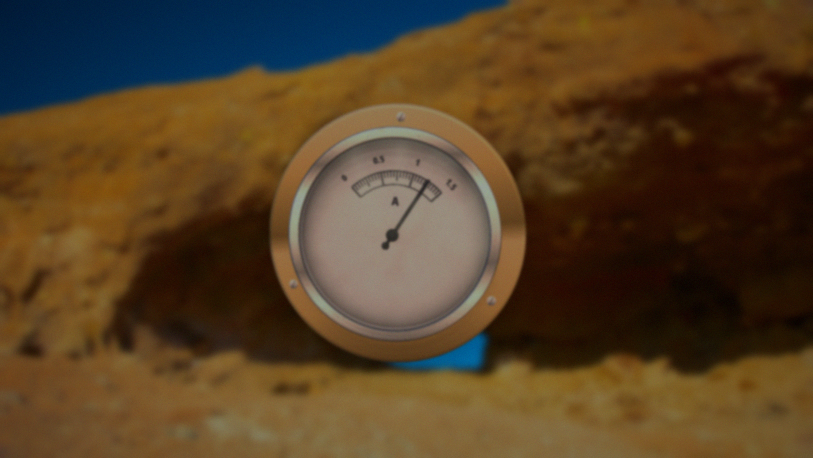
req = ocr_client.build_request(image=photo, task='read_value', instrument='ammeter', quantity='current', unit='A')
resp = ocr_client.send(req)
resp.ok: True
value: 1.25 A
